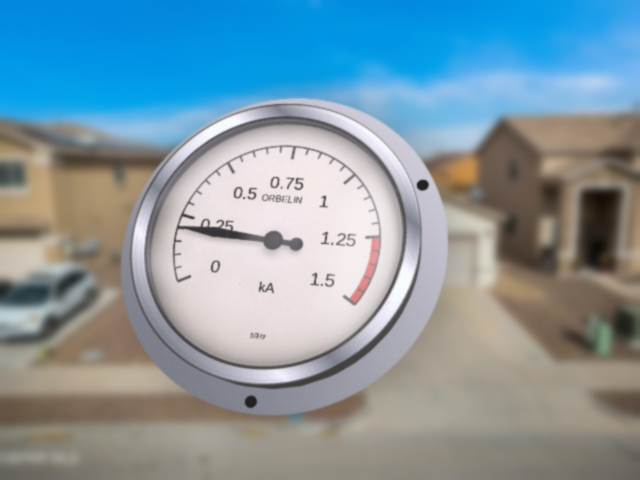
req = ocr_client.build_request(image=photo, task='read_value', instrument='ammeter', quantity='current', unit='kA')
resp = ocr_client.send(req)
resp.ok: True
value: 0.2 kA
